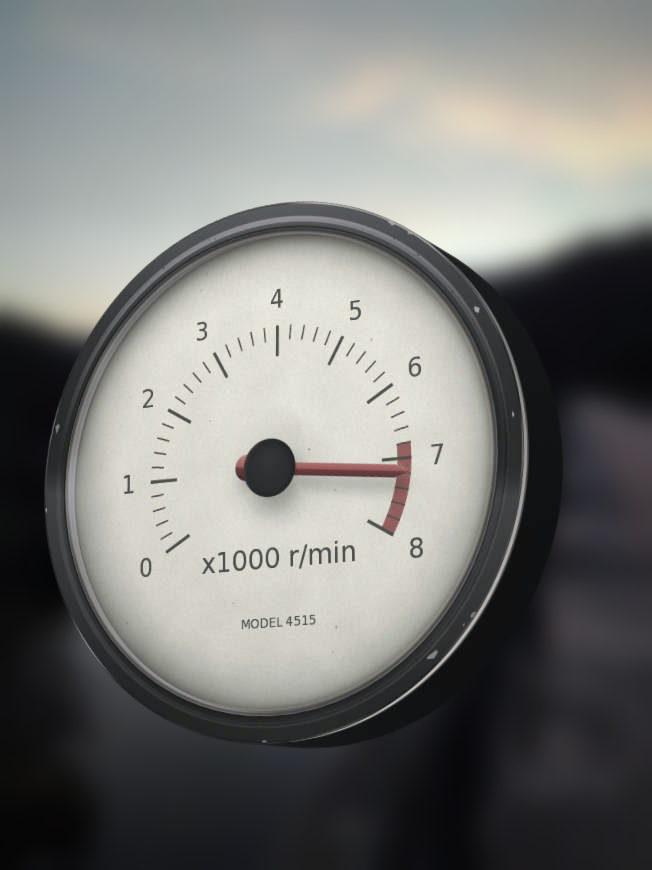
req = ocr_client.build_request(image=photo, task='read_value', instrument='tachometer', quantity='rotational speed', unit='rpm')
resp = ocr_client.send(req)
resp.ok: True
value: 7200 rpm
